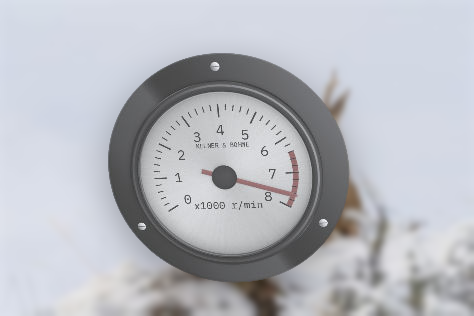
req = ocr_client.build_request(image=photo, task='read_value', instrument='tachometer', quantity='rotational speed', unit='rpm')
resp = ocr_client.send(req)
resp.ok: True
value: 7600 rpm
